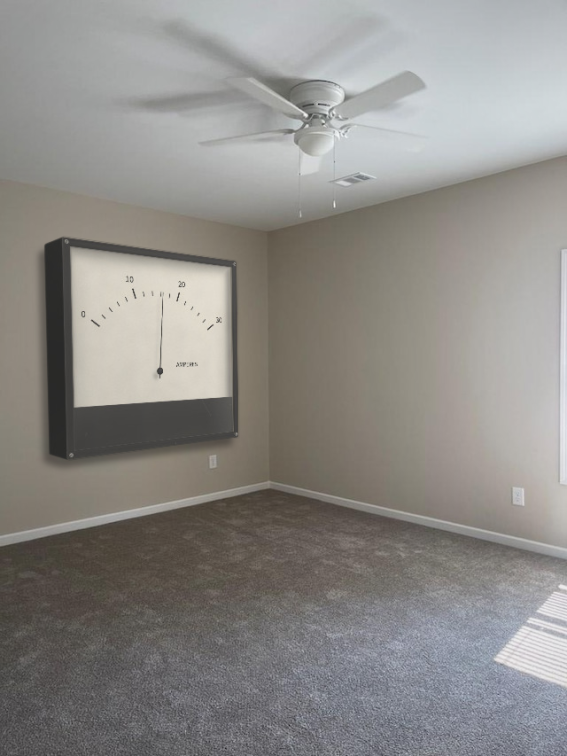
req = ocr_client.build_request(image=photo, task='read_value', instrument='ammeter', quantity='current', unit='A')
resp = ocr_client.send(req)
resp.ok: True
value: 16 A
